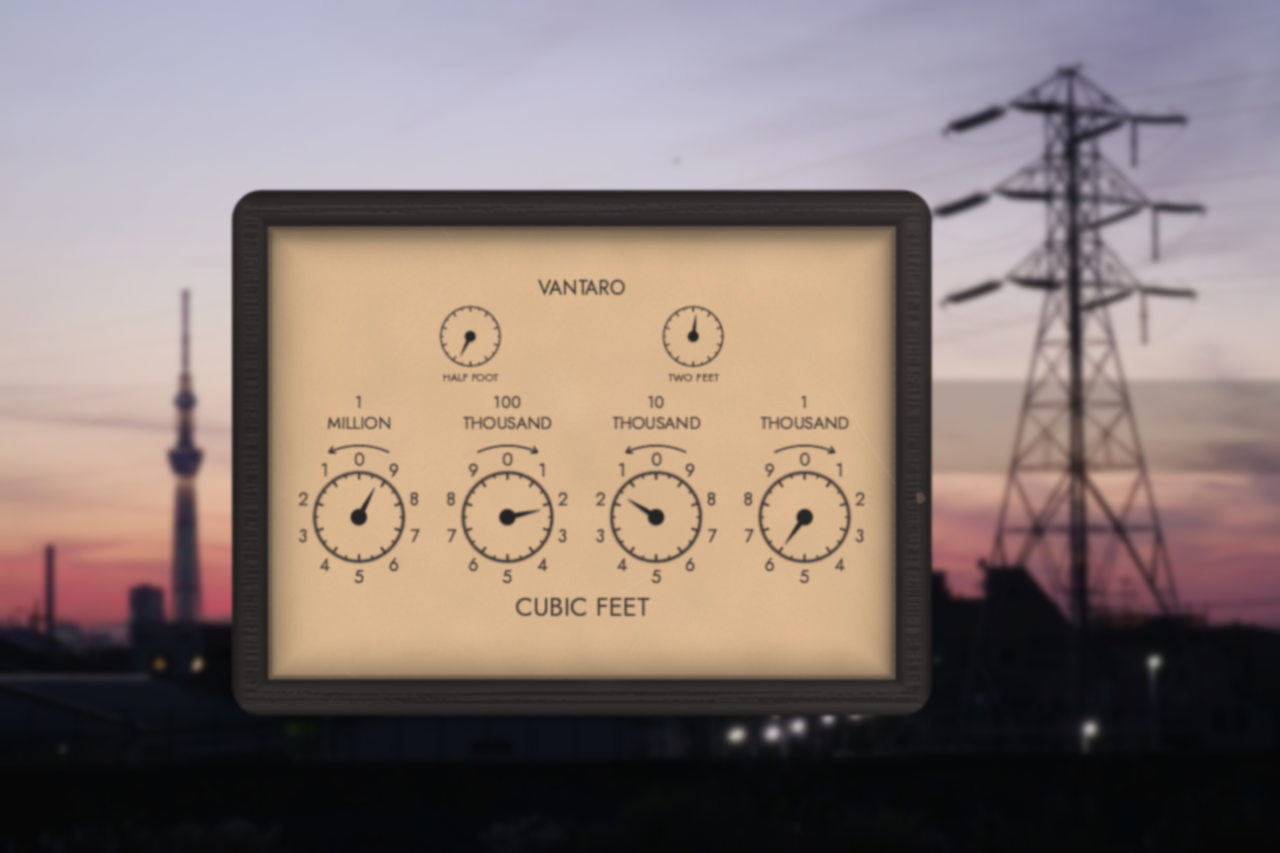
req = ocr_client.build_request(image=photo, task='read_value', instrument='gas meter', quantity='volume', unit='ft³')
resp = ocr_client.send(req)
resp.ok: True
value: 921600 ft³
